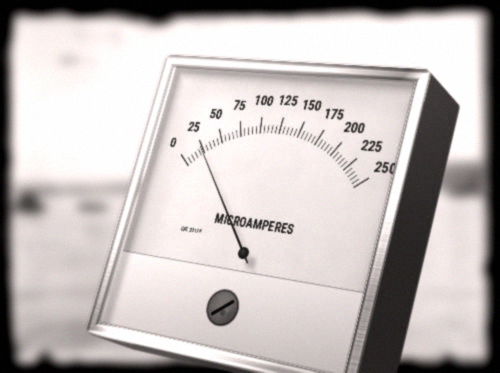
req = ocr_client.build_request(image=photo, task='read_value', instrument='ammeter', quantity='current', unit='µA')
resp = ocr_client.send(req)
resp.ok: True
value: 25 µA
